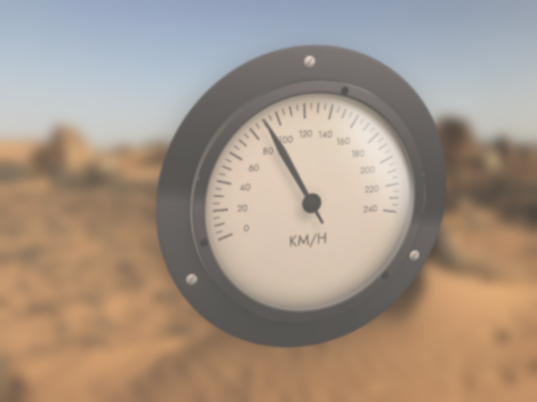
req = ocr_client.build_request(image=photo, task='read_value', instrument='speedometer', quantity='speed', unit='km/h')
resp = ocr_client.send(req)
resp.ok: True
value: 90 km/h
